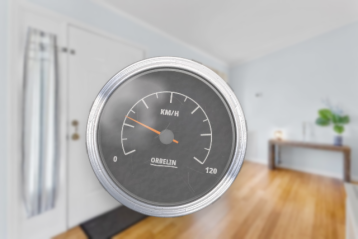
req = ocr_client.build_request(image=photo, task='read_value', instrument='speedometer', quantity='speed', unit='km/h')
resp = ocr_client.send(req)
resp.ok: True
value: 25 km/h
